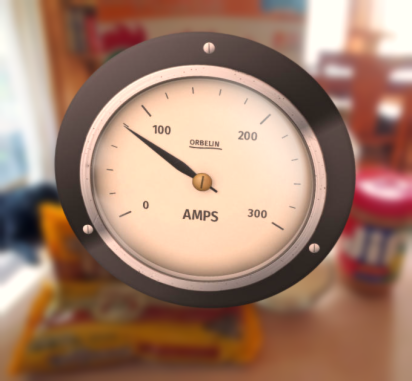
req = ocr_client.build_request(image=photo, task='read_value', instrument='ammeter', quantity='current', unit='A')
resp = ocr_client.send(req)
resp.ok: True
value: 80 A
